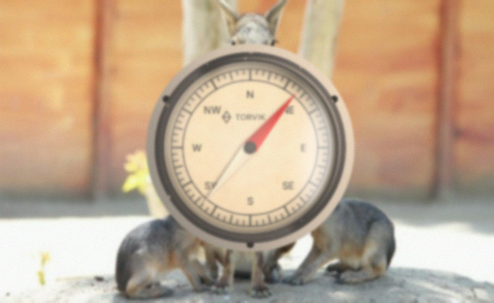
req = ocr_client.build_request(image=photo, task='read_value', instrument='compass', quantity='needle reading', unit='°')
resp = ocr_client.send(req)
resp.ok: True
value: 40 °
